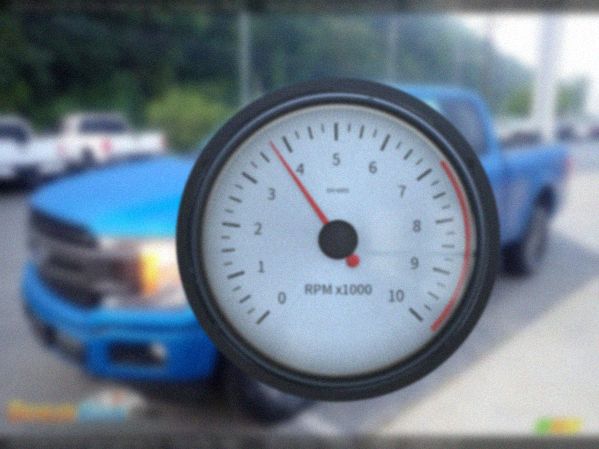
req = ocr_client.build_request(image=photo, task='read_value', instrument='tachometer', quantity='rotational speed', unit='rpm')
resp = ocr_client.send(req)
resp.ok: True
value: 3750 rpm
